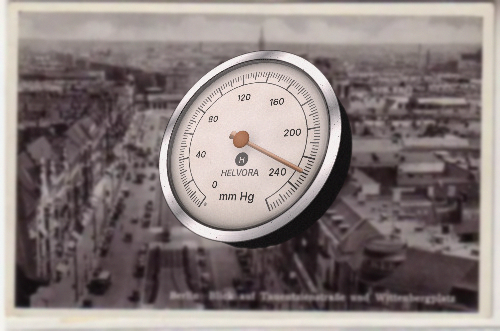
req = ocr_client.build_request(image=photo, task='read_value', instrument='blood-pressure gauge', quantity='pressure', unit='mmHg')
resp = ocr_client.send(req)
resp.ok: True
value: 230 mmHg
